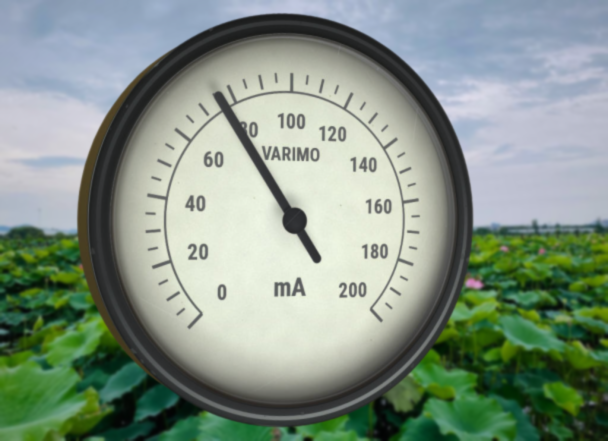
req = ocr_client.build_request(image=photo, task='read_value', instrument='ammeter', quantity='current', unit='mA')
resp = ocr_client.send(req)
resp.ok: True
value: 75 mA
